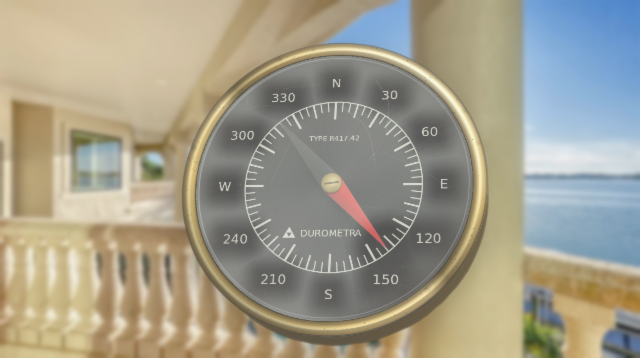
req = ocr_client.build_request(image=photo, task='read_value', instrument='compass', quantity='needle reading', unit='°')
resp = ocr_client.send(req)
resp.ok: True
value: 140 °
